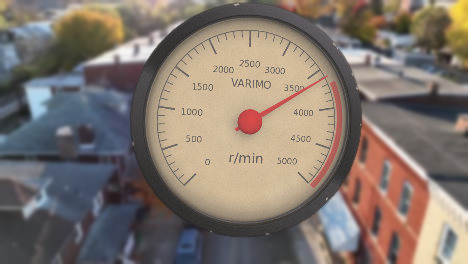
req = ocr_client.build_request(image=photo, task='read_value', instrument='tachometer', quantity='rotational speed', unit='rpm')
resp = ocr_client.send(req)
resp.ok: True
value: 3600 rpm
